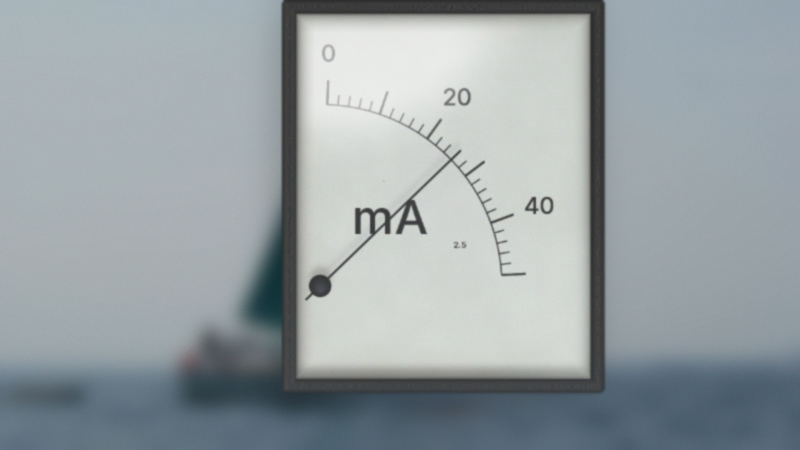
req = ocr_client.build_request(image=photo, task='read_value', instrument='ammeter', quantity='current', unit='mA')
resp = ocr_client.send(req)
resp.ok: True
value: 26 mA
